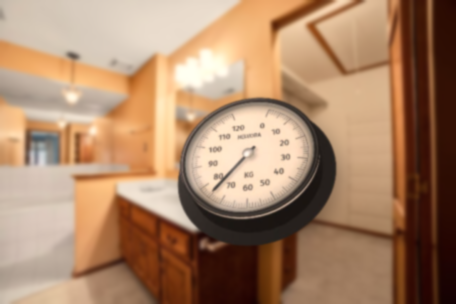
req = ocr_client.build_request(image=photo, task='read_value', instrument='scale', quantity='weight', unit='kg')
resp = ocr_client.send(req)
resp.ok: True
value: 75 kg
